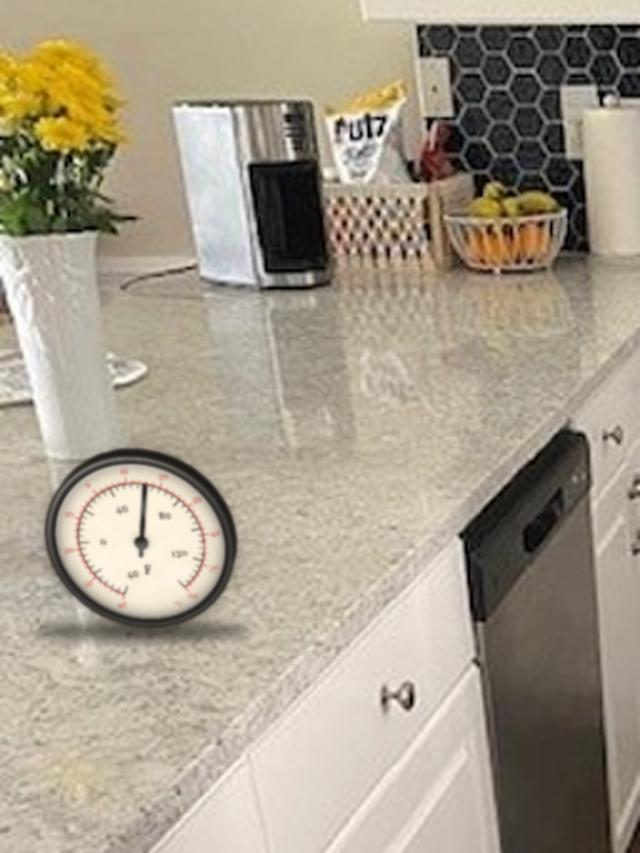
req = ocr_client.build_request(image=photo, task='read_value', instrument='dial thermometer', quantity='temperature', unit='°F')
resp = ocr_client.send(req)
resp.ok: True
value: 60 °F
